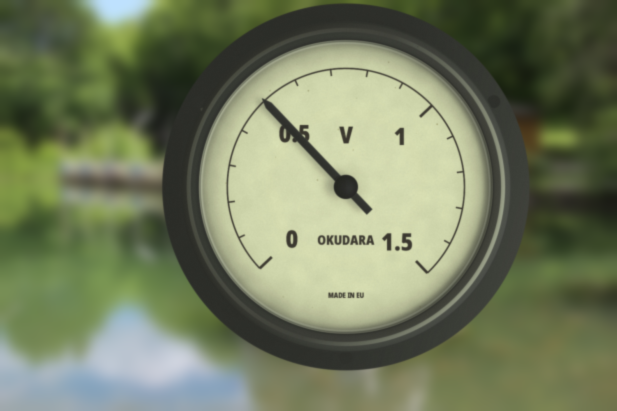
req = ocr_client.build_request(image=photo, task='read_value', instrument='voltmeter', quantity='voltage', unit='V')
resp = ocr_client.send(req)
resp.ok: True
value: 0.5 V
